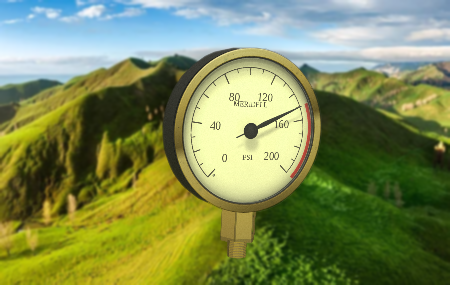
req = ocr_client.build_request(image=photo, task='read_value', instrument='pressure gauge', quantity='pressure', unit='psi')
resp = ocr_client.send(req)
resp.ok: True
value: 150 psi
